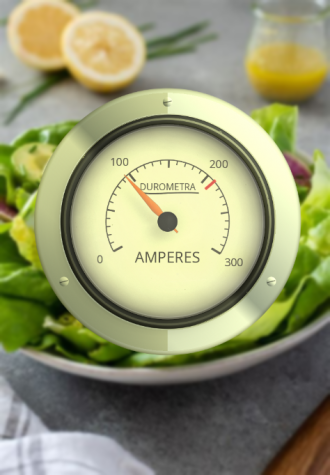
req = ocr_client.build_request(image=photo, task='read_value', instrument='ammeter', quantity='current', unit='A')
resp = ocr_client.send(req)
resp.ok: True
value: 95 A
